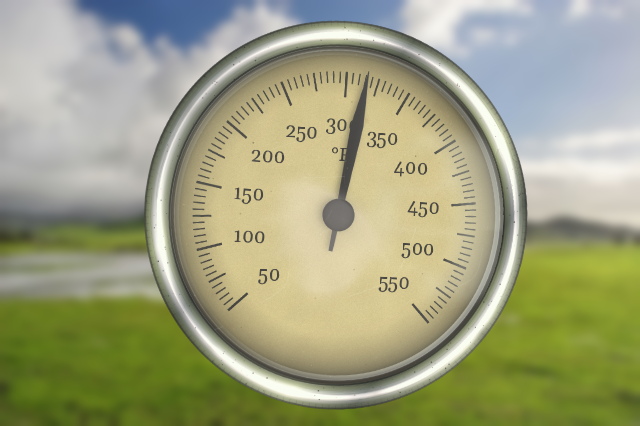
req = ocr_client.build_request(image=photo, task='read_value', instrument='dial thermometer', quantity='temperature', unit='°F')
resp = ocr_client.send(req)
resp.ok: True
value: 315 °F
